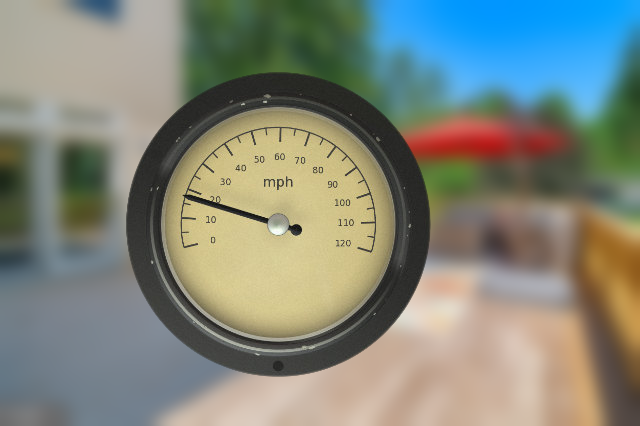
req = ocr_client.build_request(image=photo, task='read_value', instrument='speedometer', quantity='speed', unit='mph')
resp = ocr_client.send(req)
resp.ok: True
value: 17.5 mph
